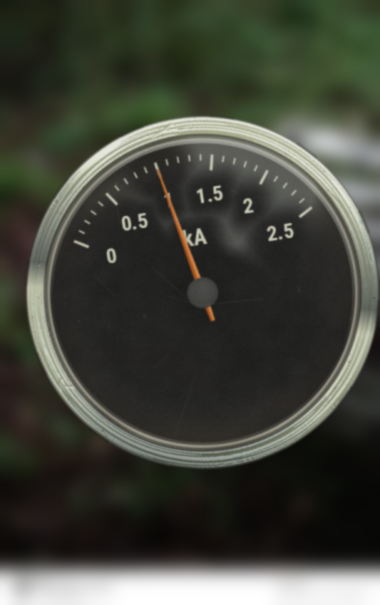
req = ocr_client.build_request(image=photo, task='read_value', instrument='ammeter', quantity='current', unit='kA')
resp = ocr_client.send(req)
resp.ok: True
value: 1 kA
